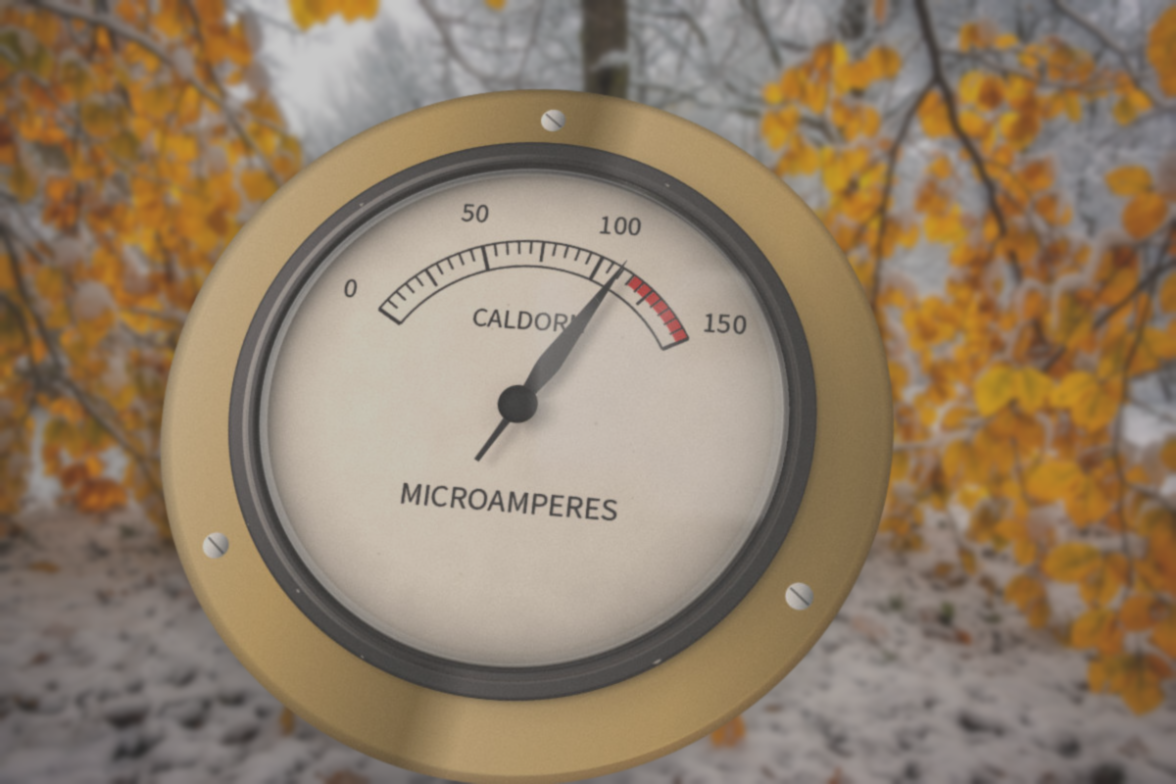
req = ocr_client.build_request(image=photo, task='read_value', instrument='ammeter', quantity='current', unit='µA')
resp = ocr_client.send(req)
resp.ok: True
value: 110 µA
